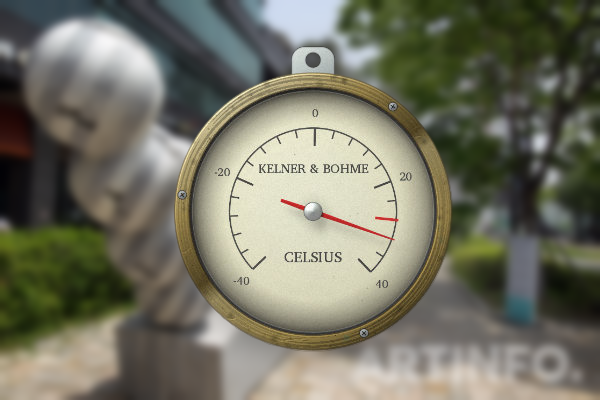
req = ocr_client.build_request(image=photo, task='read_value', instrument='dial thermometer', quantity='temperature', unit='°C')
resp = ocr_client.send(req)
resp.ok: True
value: 32 °C
